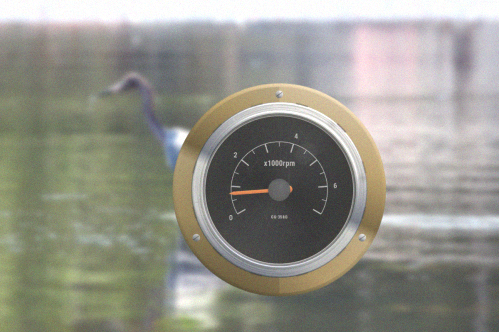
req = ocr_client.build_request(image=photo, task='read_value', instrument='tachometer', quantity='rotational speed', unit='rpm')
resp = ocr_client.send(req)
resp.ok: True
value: 750 rpm
